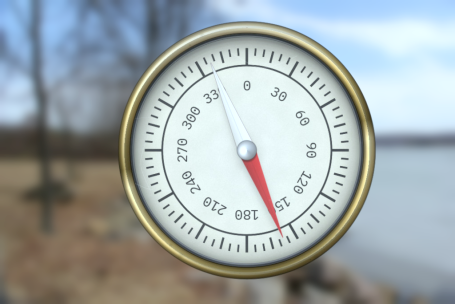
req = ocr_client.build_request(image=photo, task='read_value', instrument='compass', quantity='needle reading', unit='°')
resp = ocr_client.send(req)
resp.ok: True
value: 157.5 °
